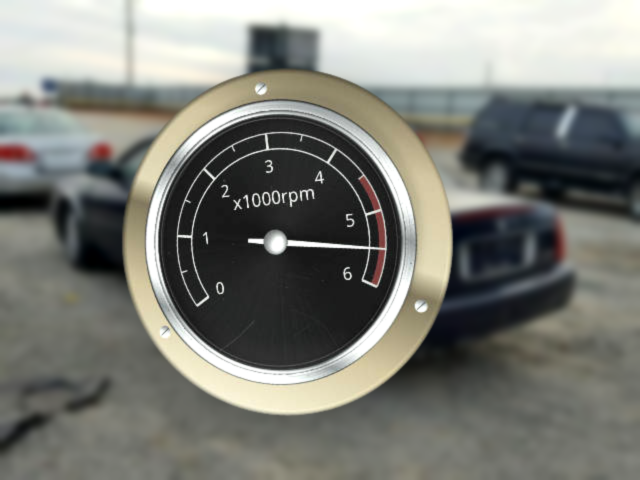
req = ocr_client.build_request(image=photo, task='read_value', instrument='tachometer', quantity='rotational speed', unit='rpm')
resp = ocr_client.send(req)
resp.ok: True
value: 5500 rpm
